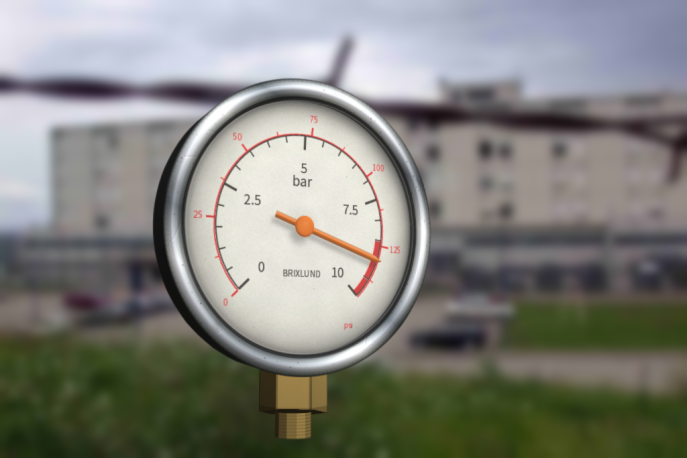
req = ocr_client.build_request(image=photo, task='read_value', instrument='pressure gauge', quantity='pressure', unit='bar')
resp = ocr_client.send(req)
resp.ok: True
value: 9 bar
